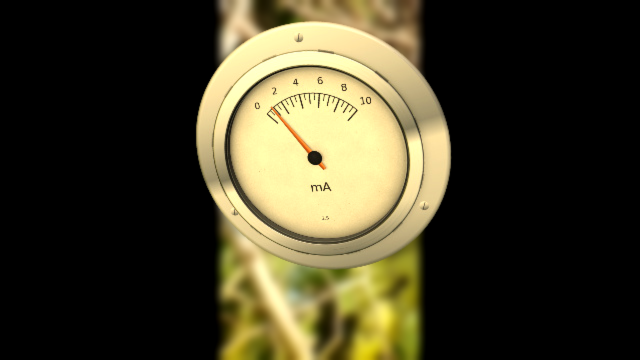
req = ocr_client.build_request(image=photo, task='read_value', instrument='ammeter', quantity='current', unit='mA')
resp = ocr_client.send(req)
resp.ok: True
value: 1 mA
